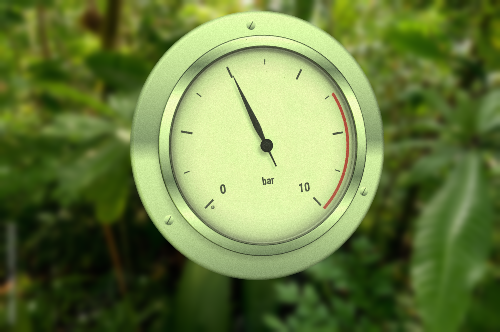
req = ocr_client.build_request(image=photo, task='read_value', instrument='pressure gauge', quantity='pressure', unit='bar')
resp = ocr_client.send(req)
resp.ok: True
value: 4 bar
